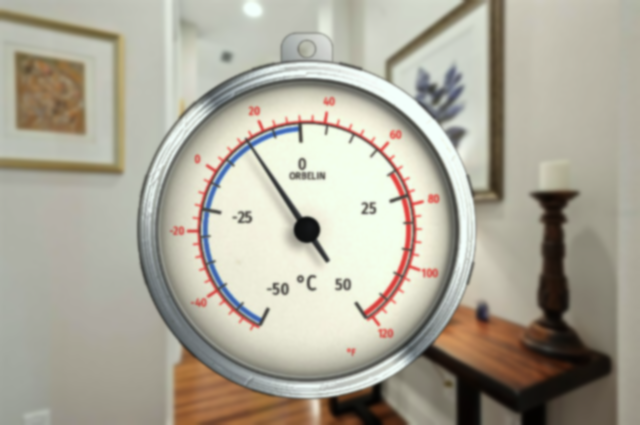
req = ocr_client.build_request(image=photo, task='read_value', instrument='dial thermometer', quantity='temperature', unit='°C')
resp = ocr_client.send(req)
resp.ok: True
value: -10 °C
